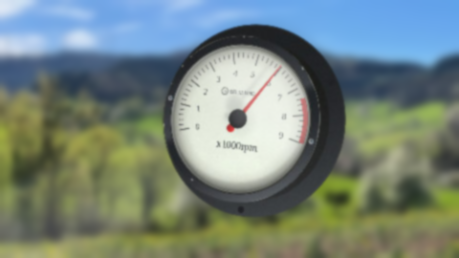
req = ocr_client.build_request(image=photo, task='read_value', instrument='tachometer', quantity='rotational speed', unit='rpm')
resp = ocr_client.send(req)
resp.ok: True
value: 6000 rpm
